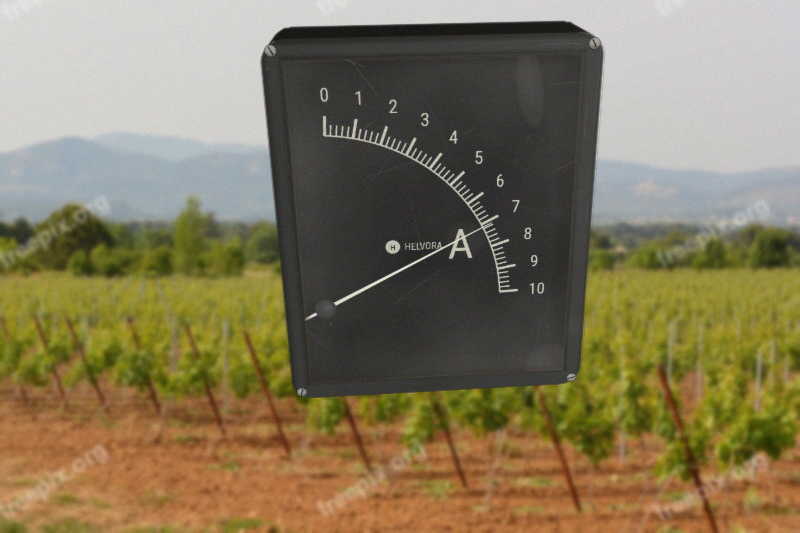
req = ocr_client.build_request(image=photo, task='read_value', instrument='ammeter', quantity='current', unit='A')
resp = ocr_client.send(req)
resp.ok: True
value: 7 A
